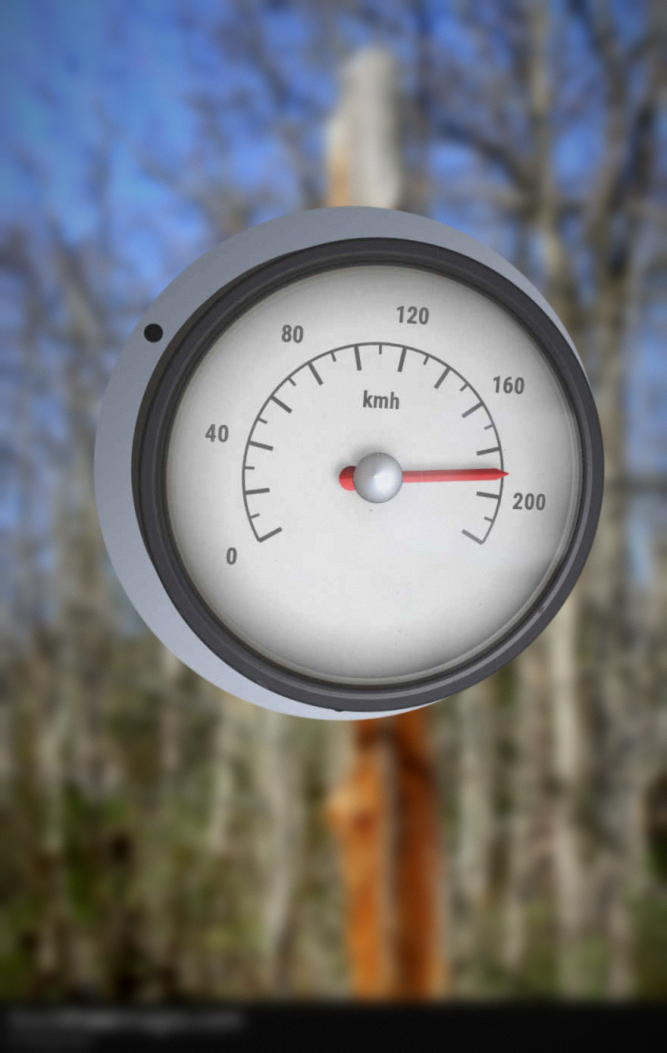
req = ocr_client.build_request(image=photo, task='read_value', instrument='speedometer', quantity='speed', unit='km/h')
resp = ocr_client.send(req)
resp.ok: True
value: 190 km/h
